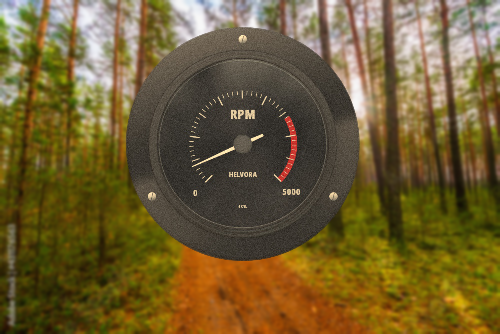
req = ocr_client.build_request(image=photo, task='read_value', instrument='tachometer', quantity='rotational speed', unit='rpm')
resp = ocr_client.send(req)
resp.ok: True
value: 400 rpm
